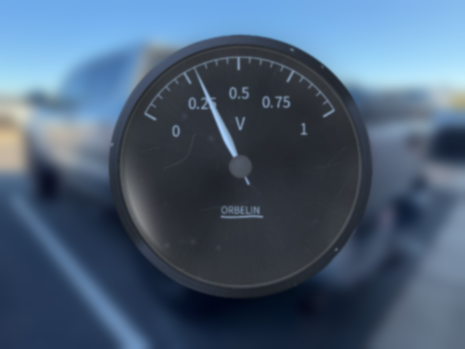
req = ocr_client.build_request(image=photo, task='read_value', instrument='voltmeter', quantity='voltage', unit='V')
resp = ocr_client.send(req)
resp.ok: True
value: 0.3 V
